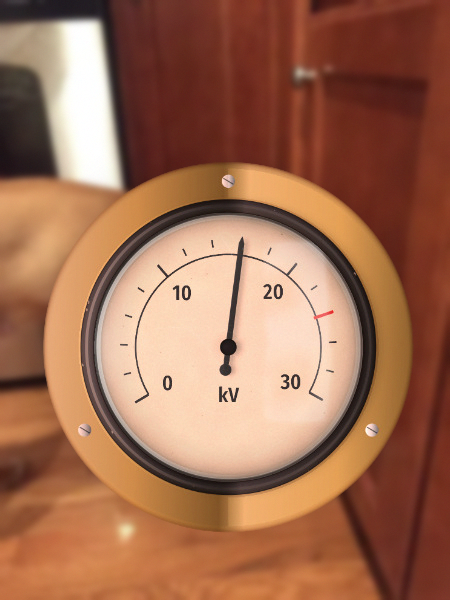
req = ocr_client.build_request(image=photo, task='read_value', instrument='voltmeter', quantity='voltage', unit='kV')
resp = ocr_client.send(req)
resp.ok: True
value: 16 kV
